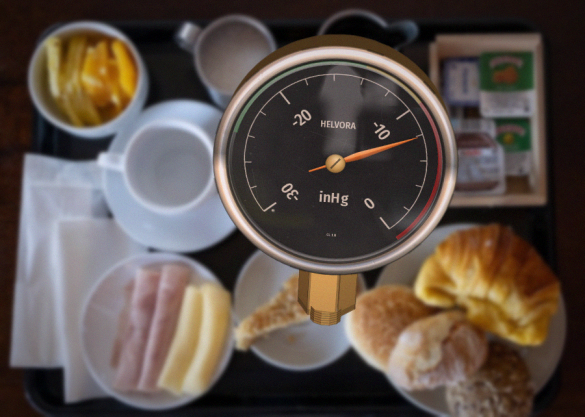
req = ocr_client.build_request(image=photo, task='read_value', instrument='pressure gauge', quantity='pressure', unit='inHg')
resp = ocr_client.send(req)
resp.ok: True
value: -8 inHg
